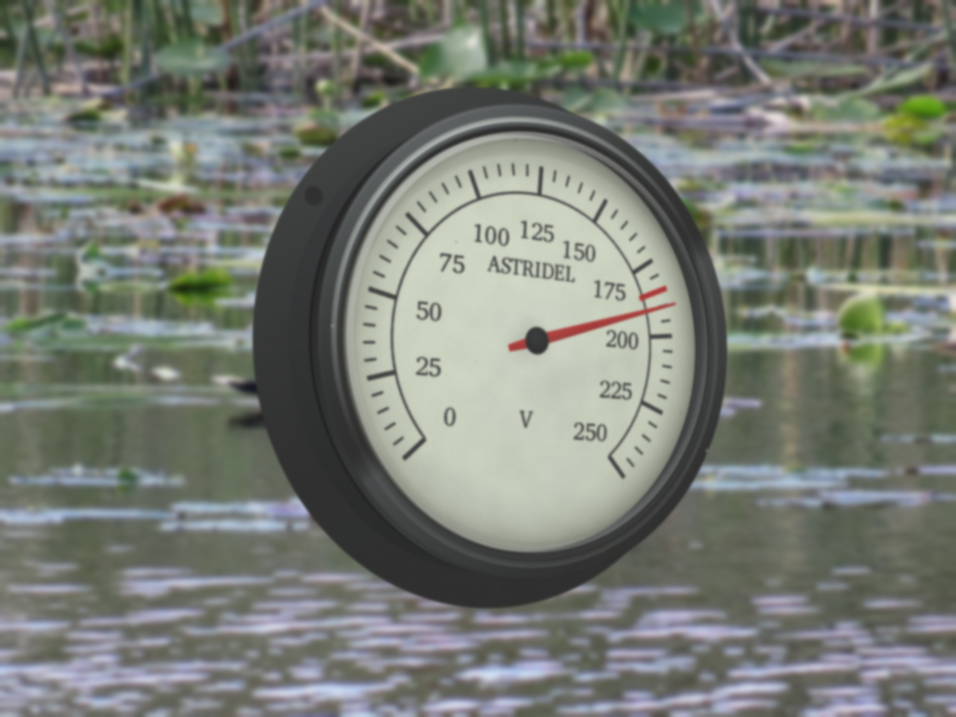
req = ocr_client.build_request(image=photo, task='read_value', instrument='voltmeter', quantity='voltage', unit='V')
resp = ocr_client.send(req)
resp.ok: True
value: 190 V
